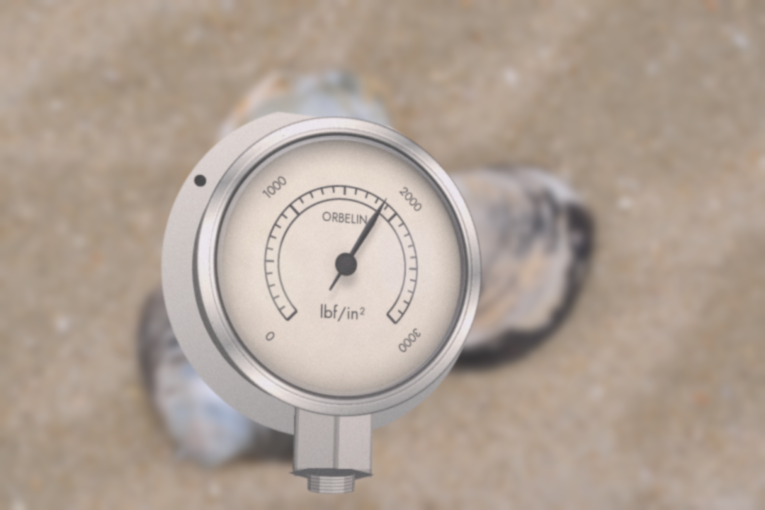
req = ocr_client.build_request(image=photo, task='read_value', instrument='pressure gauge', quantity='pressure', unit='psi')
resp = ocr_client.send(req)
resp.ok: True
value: 1850 psi
